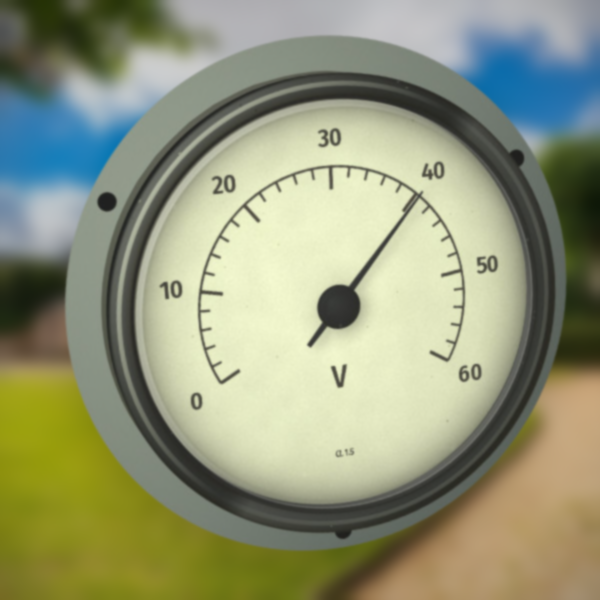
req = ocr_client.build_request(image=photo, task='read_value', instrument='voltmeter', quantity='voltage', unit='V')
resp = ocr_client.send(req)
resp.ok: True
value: 40 V
